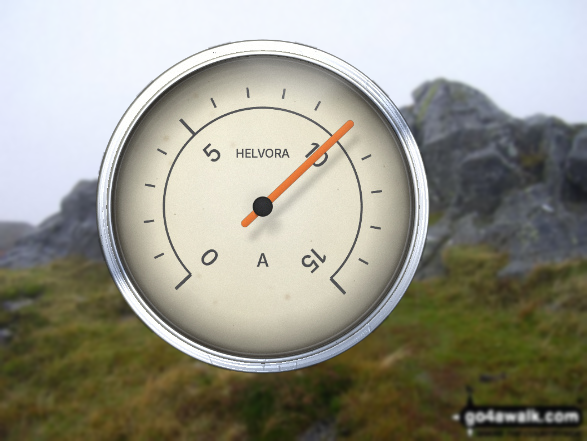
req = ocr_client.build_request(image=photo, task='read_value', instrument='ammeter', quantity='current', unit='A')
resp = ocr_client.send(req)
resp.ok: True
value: 10 A
